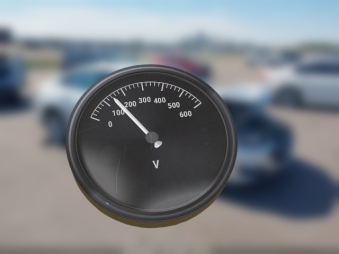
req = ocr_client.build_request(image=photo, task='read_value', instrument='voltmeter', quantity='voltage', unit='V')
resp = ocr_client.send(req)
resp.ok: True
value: 140 V
